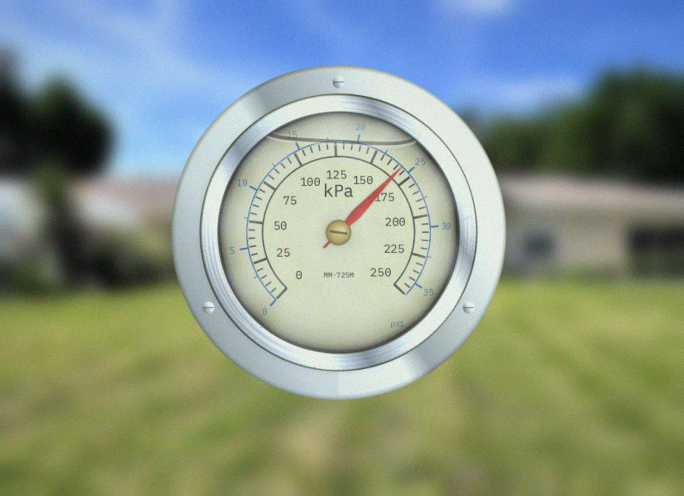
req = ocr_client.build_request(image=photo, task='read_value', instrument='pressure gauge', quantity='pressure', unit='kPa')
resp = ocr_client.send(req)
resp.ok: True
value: 167.5 kPa
